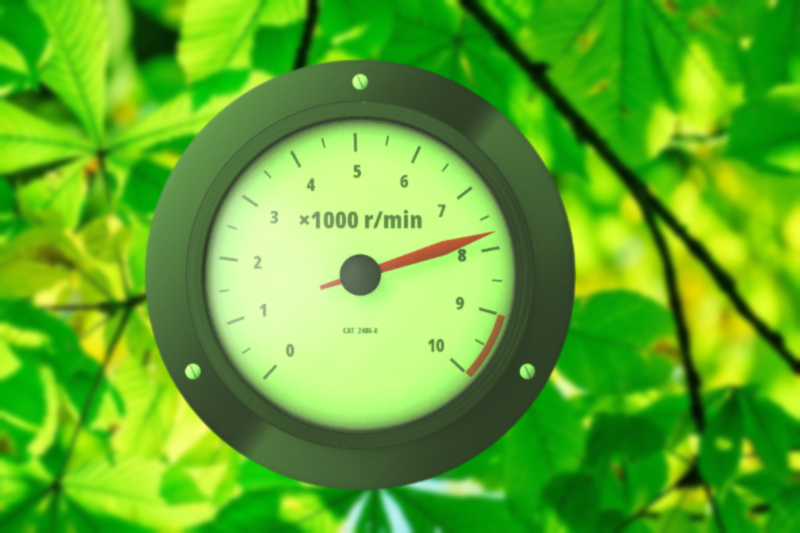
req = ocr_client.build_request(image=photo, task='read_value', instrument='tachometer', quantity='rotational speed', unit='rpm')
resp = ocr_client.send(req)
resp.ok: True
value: 7750 rpm
